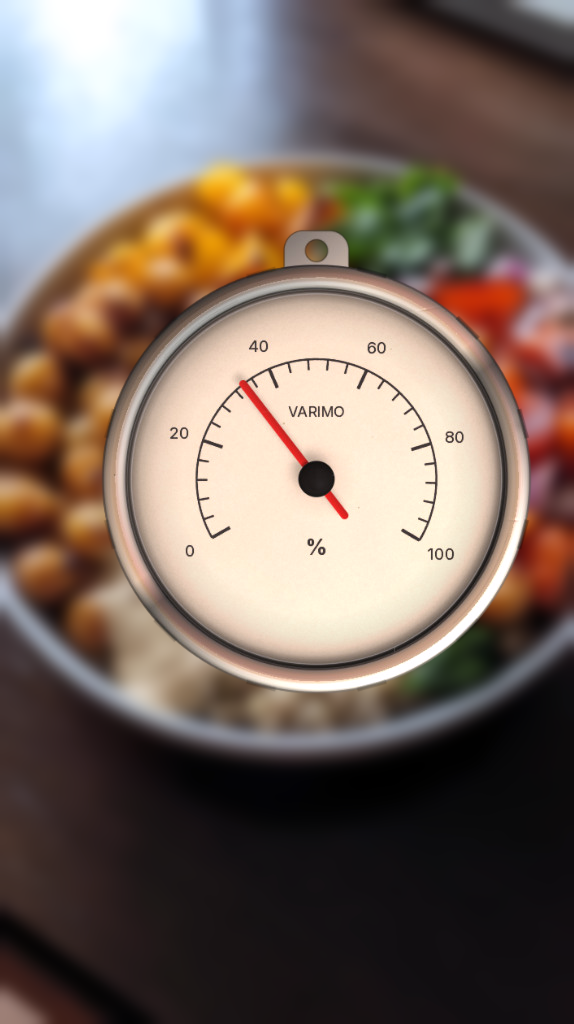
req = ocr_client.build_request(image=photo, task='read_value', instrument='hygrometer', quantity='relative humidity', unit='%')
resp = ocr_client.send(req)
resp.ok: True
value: 34 %
